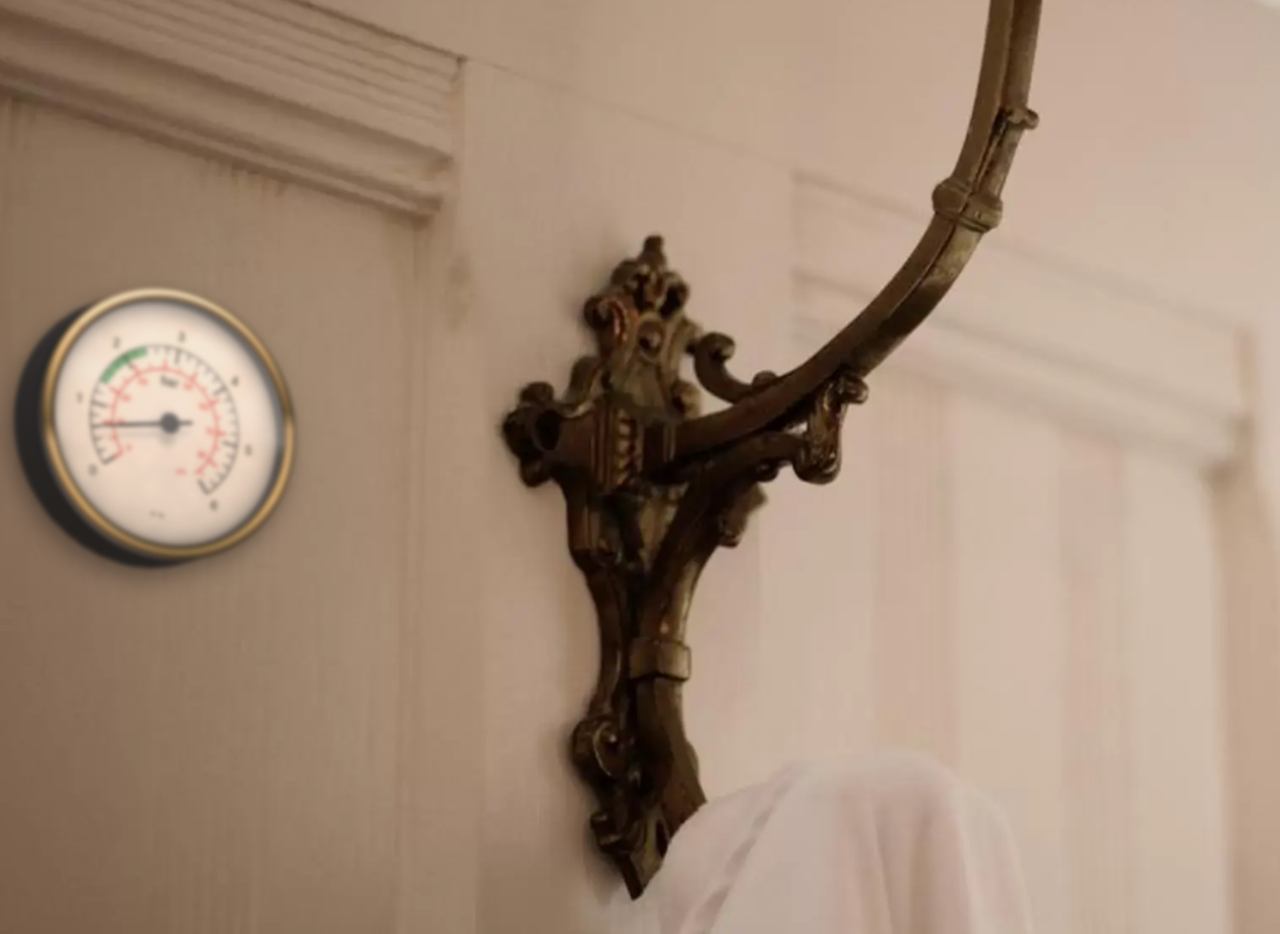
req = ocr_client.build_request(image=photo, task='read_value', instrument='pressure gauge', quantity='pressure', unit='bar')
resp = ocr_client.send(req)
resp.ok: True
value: 0.6 bar
